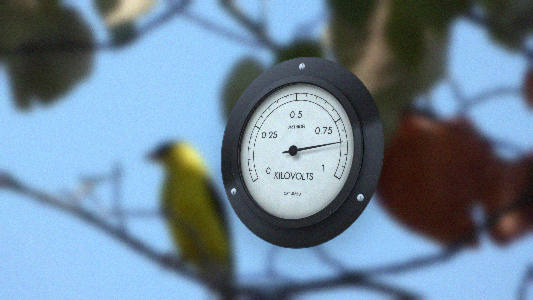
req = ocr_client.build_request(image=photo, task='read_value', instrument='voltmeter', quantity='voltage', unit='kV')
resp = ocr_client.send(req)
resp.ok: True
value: 0.85 kV
